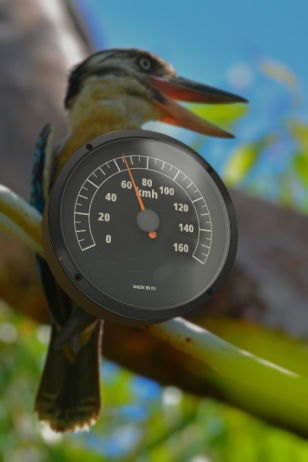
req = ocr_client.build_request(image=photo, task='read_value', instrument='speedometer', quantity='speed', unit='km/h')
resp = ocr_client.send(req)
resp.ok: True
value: 65 km/h
